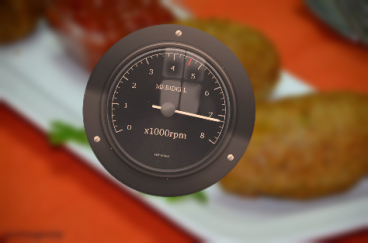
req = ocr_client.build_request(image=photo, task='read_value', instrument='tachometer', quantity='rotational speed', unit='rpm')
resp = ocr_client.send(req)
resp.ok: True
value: 7200 rpm
